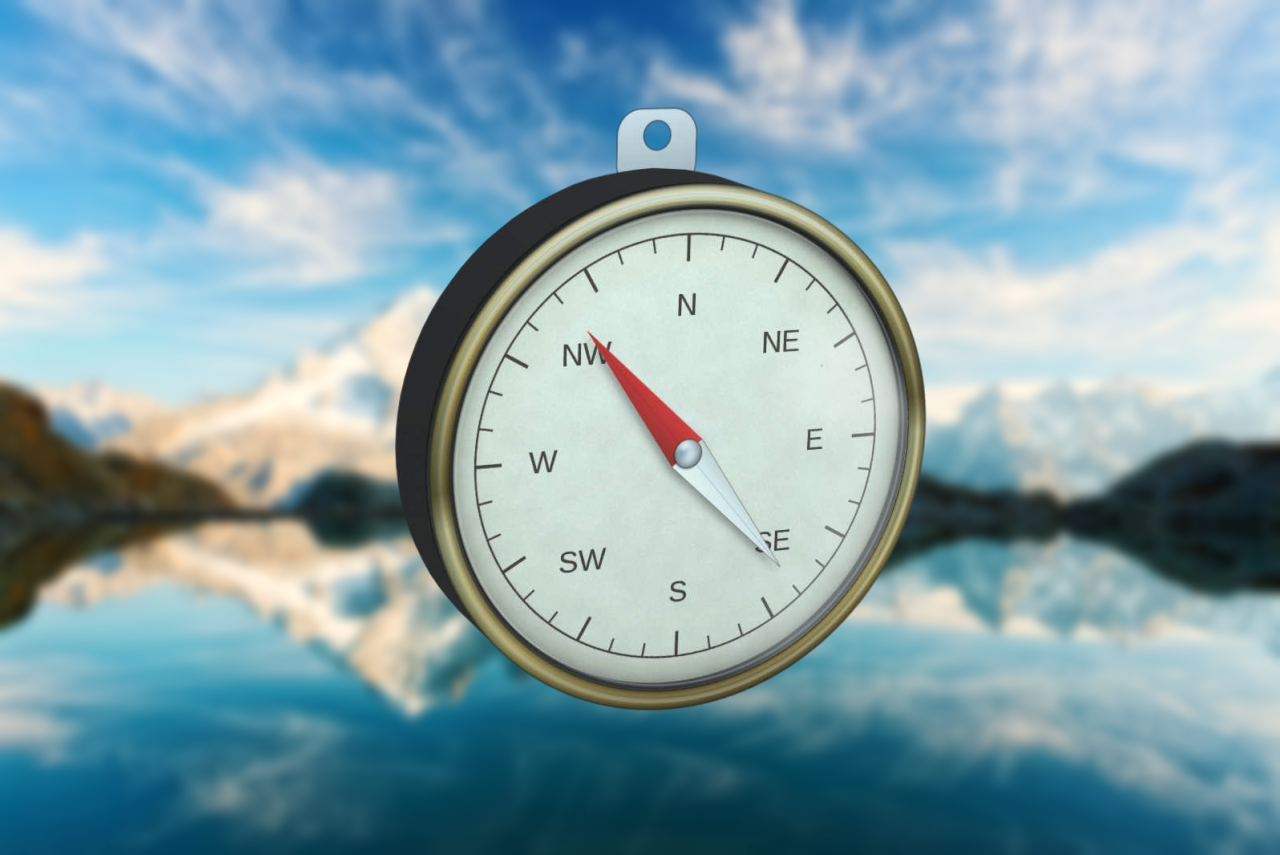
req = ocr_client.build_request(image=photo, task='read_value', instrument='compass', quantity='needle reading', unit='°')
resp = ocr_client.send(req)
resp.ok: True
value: 320 °
